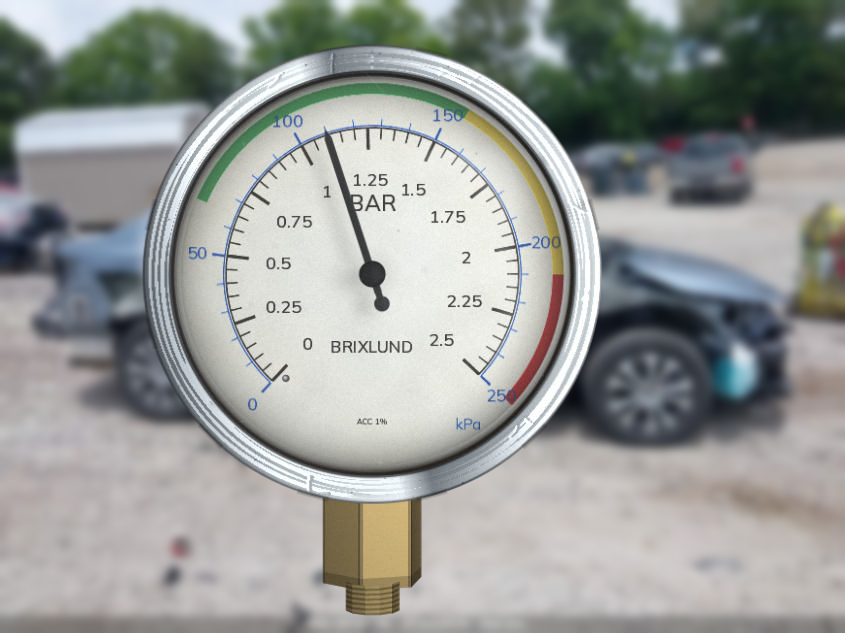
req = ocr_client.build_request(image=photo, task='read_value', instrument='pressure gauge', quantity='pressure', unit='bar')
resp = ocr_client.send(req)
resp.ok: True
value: 1.1 bar
